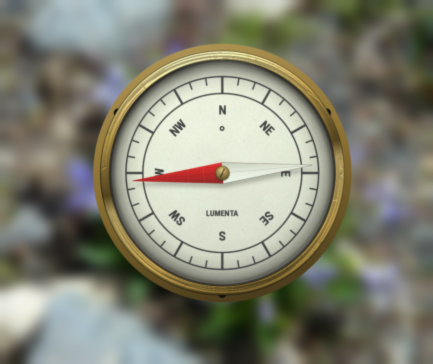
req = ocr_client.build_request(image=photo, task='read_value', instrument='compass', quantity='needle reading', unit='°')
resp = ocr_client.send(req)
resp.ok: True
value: 265 °
